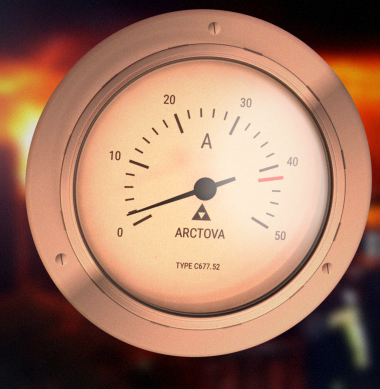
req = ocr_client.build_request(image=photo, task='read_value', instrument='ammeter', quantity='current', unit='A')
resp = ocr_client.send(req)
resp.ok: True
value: 2 A
